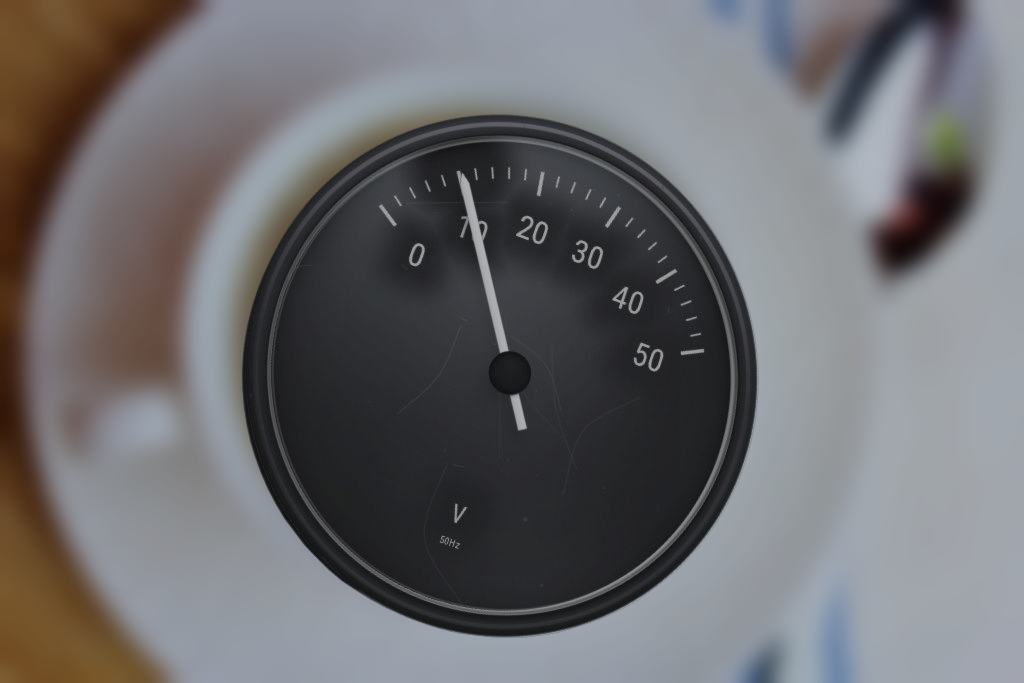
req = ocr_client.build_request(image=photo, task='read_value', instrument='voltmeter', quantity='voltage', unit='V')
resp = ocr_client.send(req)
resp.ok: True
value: 10 V
